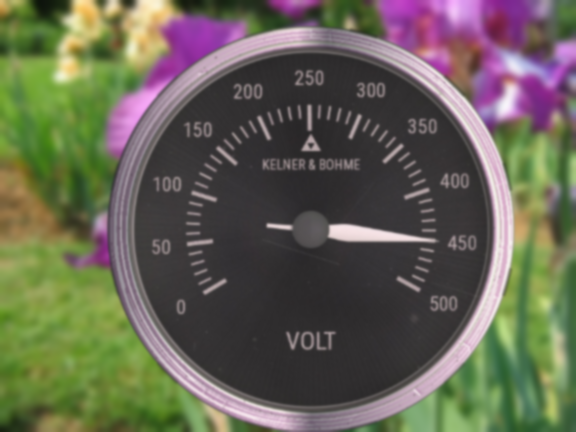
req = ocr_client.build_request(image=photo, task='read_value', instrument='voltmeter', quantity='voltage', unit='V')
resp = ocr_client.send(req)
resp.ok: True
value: 450 V
